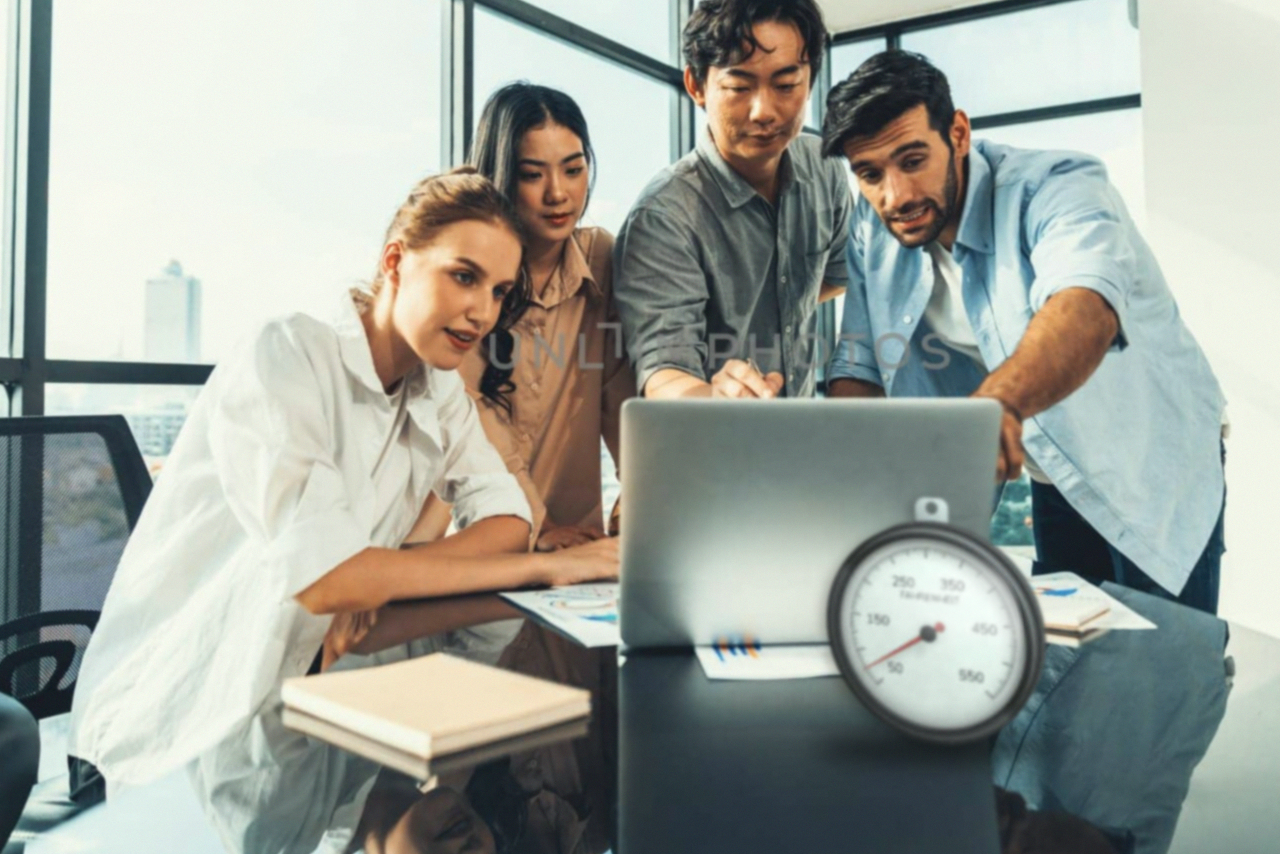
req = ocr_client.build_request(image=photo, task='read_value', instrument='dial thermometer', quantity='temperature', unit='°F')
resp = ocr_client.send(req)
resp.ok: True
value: 75 °F
